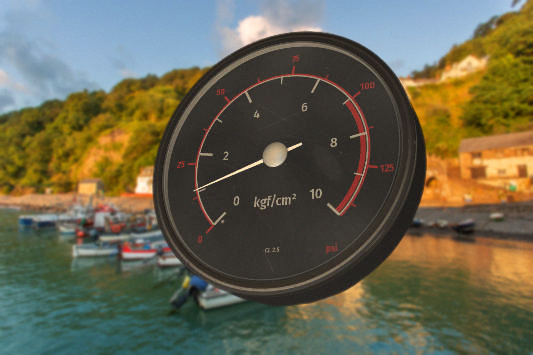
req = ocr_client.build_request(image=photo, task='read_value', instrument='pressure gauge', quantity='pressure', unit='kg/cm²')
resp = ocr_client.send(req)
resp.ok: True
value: 1 kg/cm²
